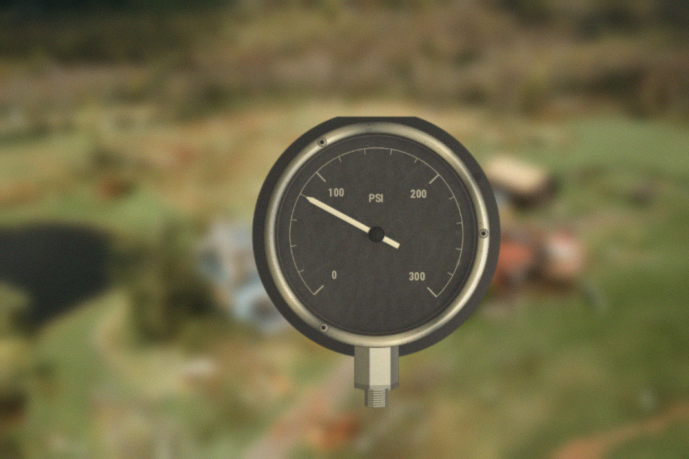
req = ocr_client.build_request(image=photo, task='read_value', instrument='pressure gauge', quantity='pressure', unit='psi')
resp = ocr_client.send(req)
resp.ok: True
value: 80 psi
